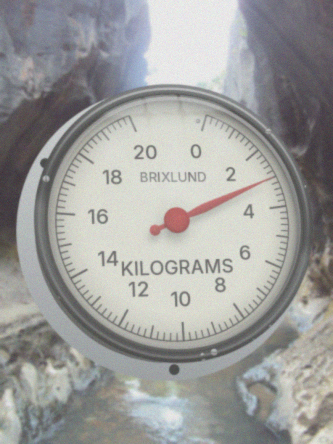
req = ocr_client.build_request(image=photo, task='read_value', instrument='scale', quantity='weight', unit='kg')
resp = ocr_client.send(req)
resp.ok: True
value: 3 kg
